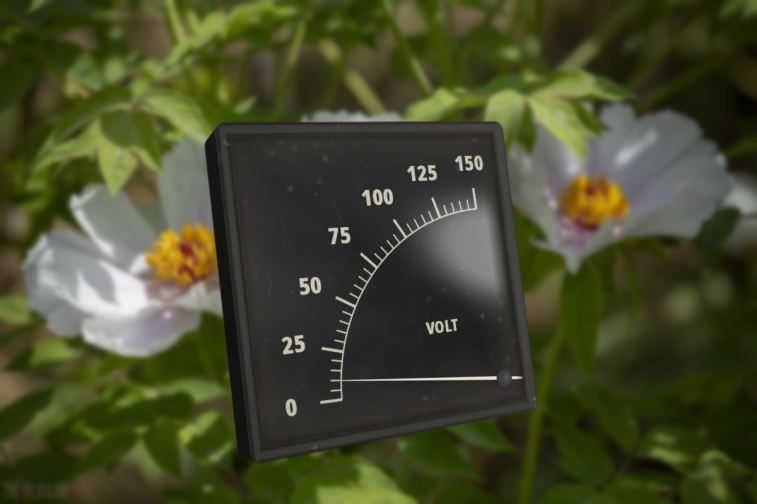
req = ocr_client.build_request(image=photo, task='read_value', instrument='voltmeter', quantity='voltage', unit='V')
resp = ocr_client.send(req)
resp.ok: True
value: 10 V
